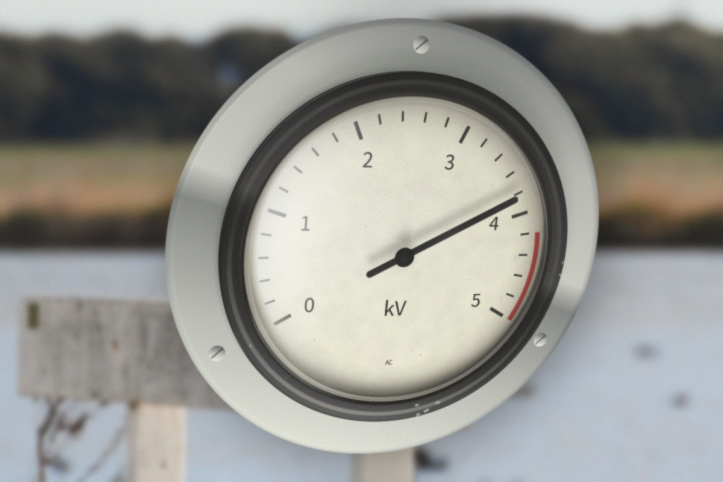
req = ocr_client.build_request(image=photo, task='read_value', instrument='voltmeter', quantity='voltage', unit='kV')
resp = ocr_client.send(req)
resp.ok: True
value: 3.8 kV
